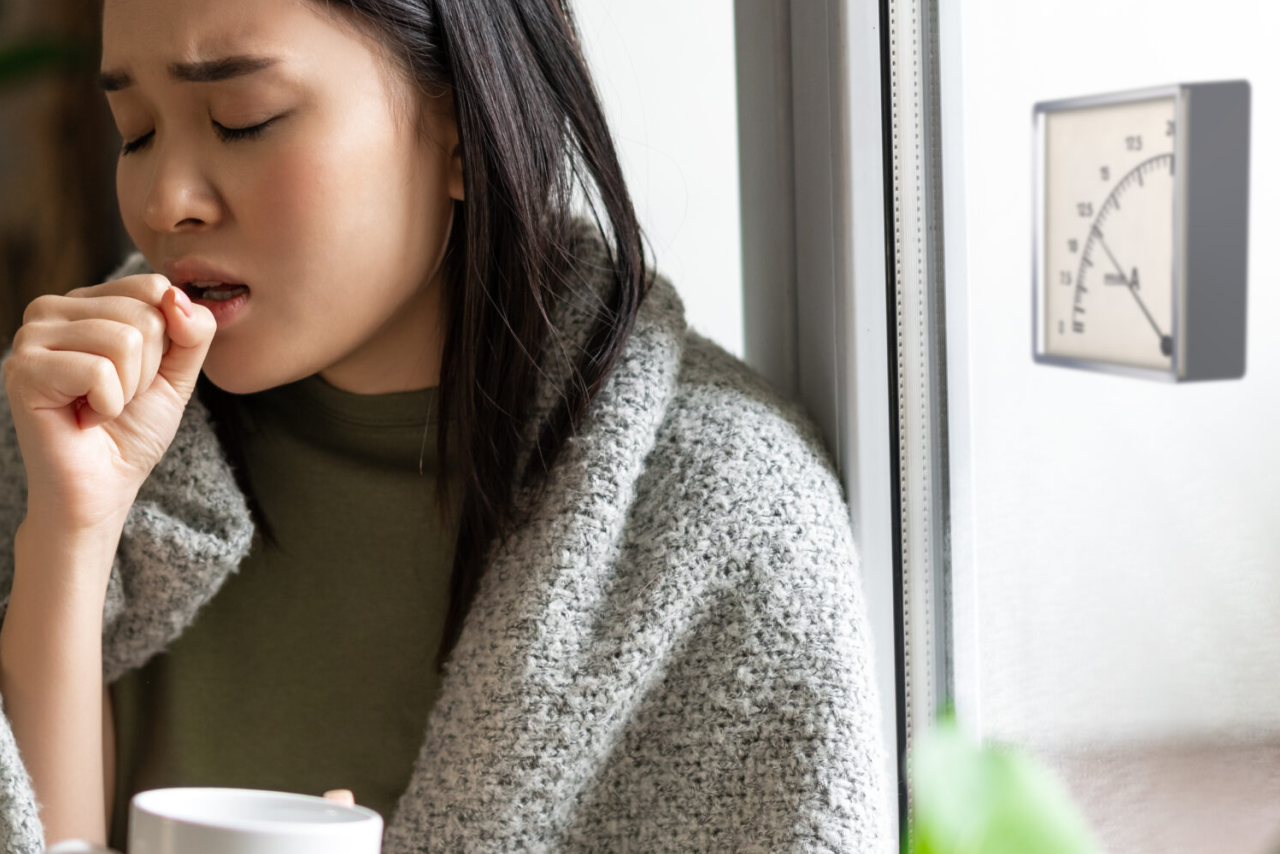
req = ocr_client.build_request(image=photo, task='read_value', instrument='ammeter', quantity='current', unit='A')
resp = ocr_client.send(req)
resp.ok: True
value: 12.5 A
